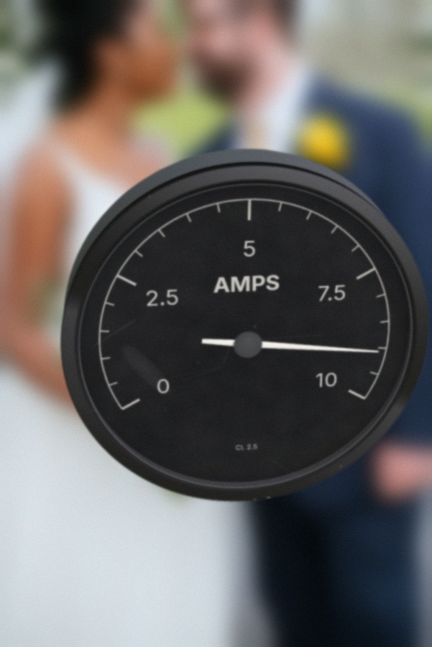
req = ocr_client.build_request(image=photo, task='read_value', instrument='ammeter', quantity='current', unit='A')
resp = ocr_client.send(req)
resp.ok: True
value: 9 A
